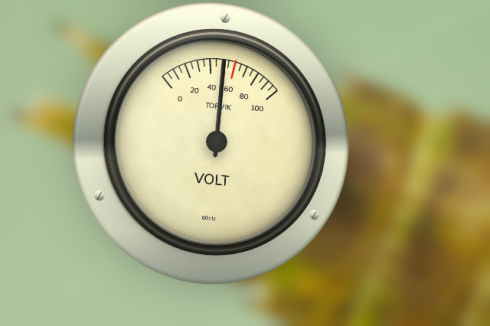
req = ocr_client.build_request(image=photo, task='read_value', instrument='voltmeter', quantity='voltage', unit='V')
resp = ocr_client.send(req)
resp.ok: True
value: 50 V
